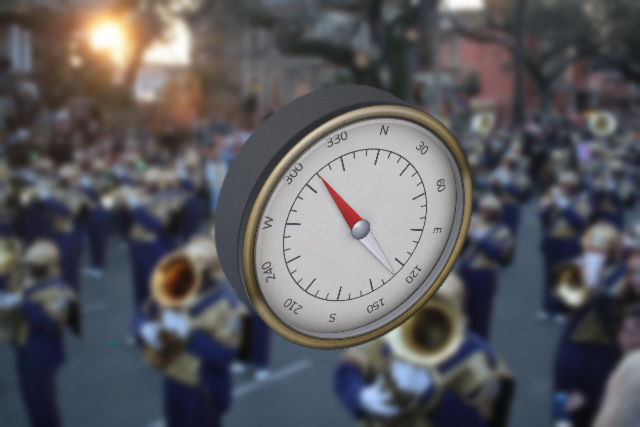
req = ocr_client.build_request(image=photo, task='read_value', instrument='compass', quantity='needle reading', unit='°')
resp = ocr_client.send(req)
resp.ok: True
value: 310 °
